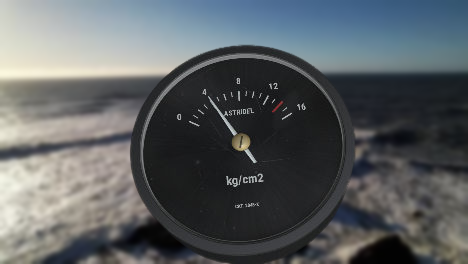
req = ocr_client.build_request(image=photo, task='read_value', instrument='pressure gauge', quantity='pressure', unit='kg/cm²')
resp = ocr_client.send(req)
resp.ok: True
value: 4 kg/cm²
